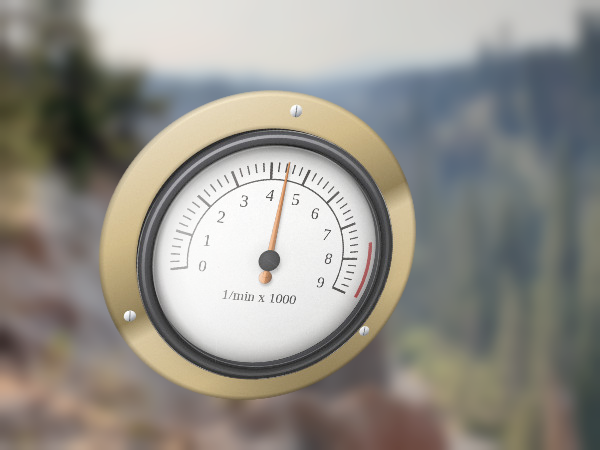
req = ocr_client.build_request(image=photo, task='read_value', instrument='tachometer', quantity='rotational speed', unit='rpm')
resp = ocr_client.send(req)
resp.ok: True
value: 4400 rpm
